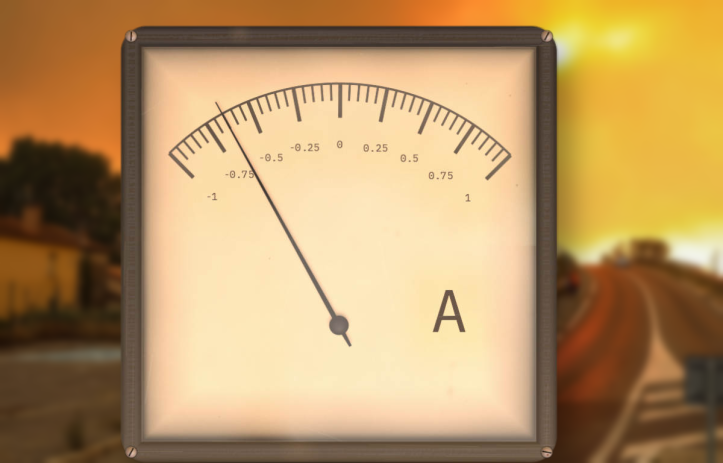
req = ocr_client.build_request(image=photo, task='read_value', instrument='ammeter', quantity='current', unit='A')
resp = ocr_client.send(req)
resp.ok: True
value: -0.65 A
